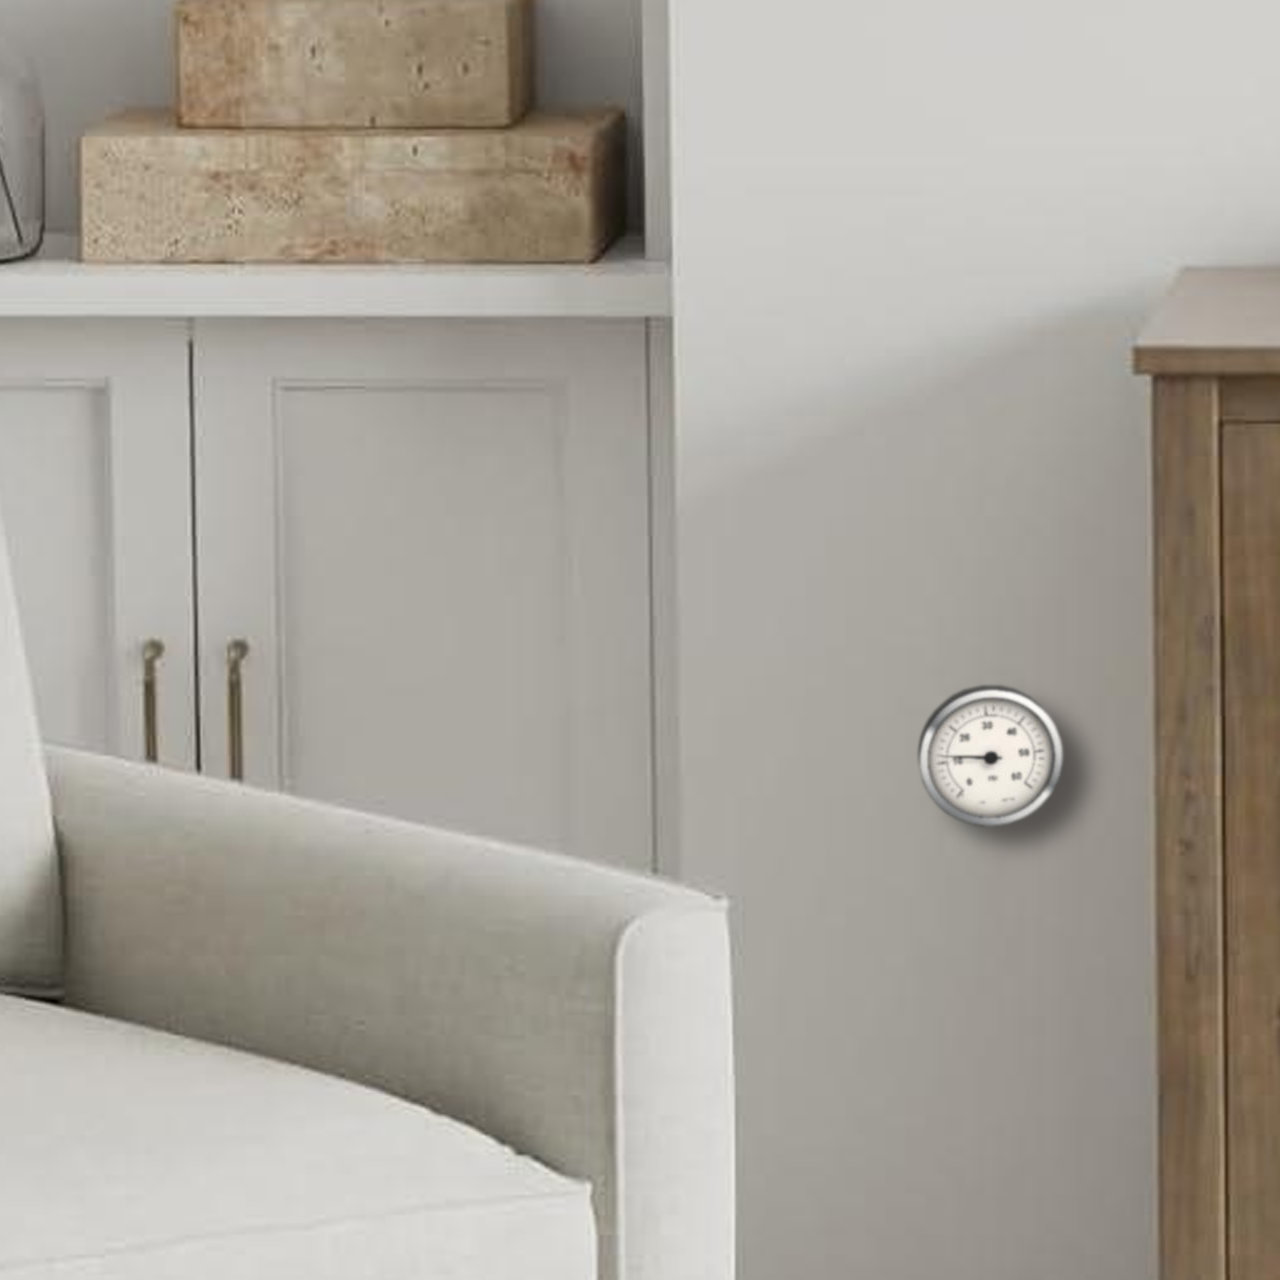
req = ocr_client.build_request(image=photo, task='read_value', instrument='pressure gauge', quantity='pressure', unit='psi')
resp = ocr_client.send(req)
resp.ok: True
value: 12 psi
